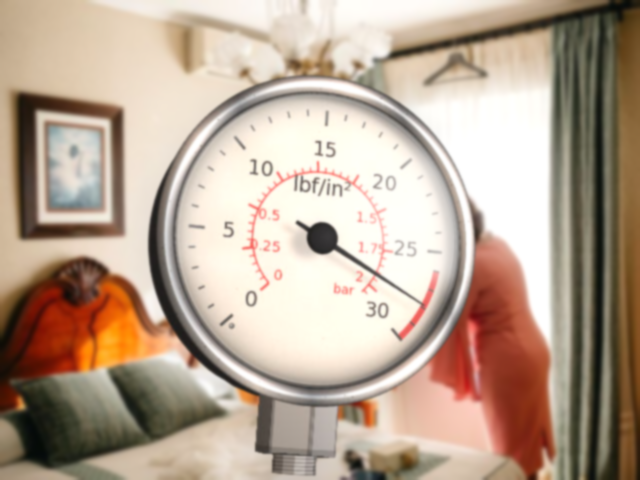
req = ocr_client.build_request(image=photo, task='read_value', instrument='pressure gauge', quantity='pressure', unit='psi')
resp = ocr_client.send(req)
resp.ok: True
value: 28 psi
